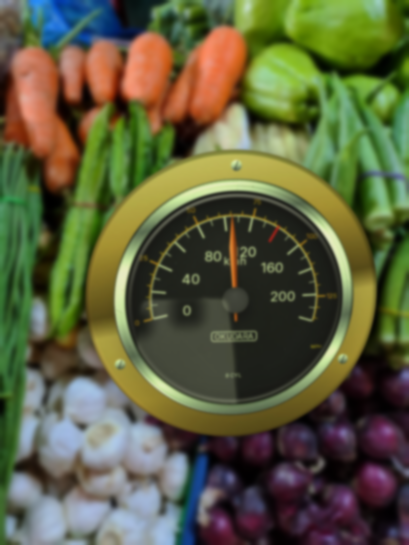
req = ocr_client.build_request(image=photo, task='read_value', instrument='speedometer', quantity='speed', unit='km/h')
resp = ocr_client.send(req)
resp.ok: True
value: 105 km/h
